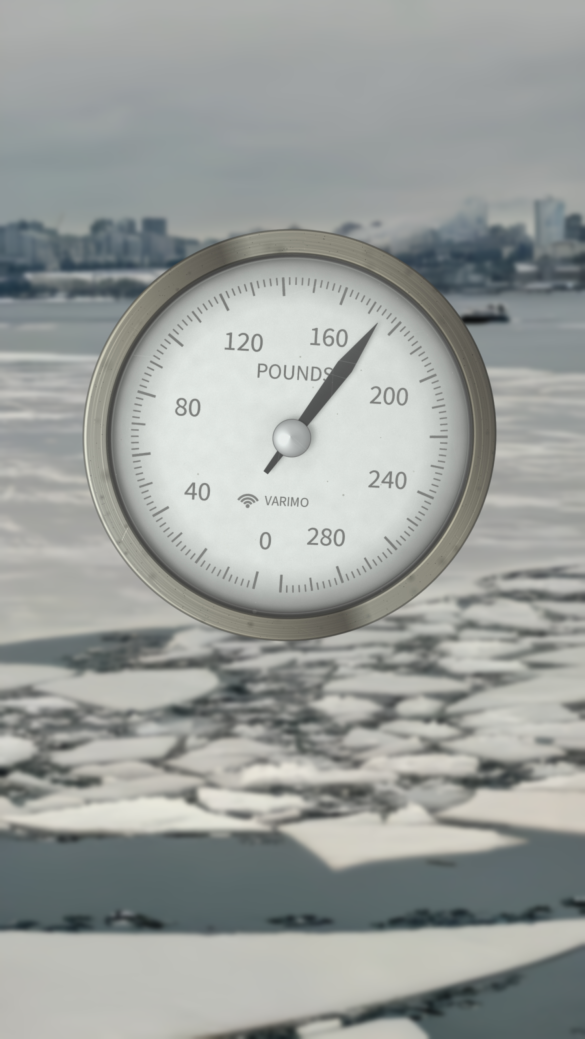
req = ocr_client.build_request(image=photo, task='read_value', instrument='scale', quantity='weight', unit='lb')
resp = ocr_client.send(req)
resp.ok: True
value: 174 lb
